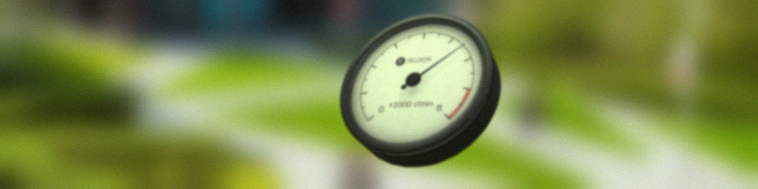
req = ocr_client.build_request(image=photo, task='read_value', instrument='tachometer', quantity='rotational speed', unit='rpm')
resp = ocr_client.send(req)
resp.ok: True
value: 5500 rpm
